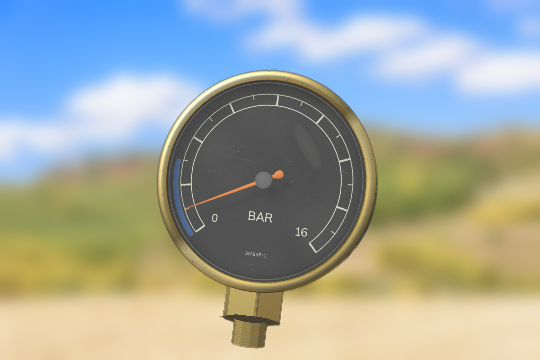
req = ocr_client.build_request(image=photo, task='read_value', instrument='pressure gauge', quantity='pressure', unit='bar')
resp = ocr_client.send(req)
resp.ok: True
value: 1 bar
